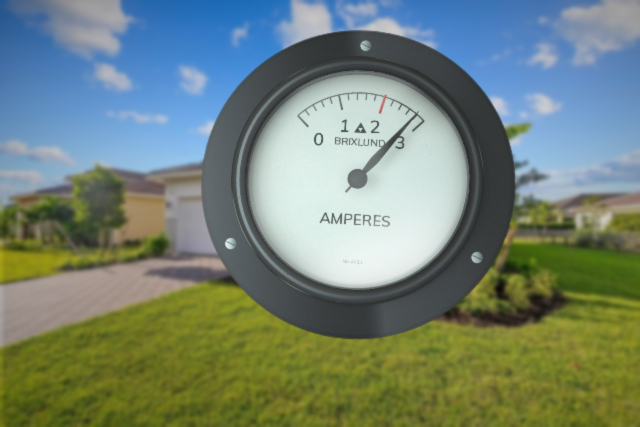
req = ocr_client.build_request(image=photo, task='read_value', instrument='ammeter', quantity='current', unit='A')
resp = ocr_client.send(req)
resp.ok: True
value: 2.8 A
